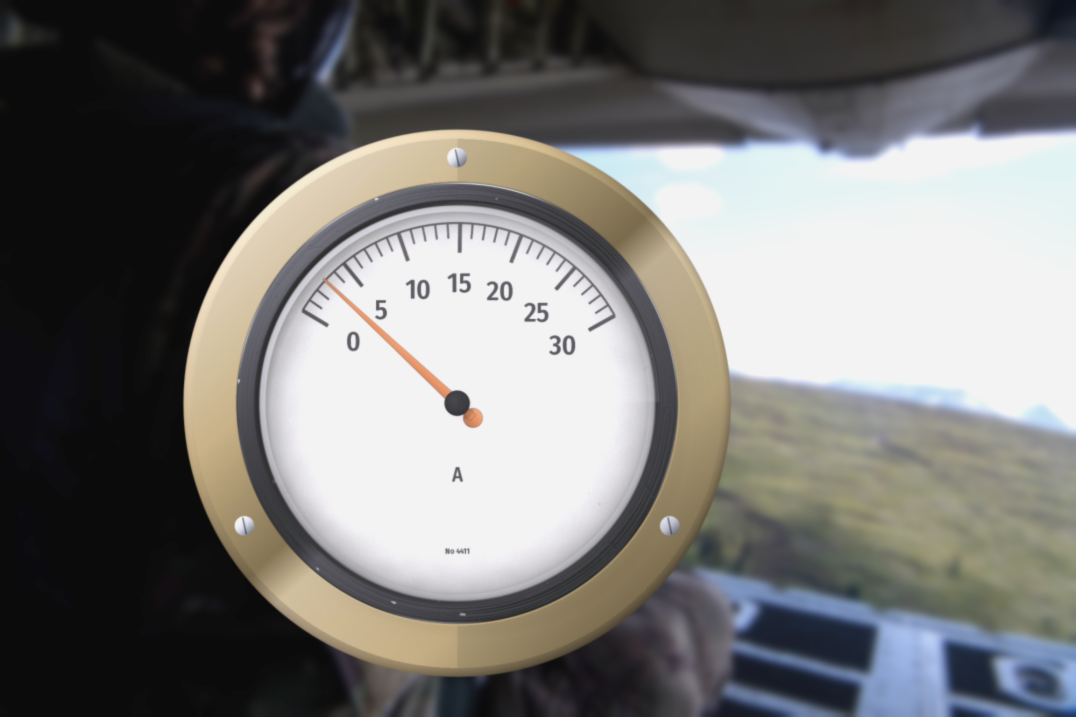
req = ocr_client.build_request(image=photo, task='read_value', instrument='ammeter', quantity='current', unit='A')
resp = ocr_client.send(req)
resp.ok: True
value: 3 A
